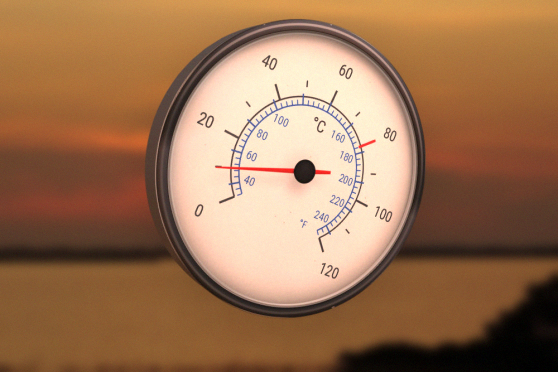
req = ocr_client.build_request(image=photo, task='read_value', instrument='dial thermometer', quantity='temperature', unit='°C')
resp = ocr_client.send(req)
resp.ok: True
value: 10 °C
